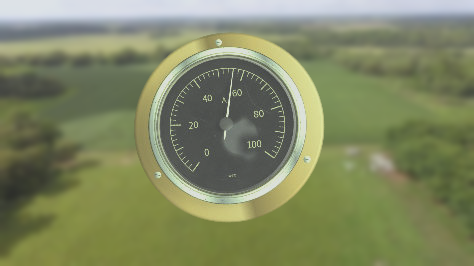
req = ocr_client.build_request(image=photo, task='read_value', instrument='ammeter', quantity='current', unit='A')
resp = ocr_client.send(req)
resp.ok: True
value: 56 A
